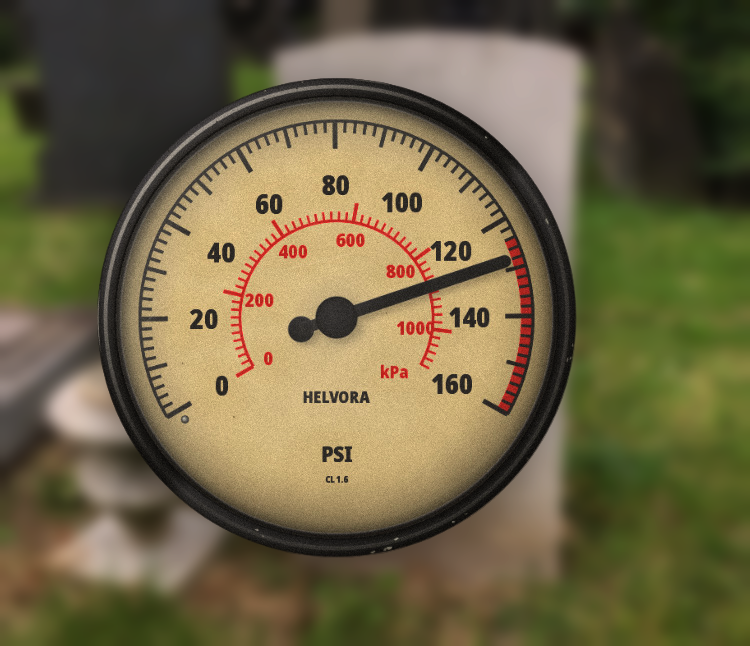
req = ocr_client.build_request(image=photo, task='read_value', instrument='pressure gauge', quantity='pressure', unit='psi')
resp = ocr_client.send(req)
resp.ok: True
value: 128 psi
